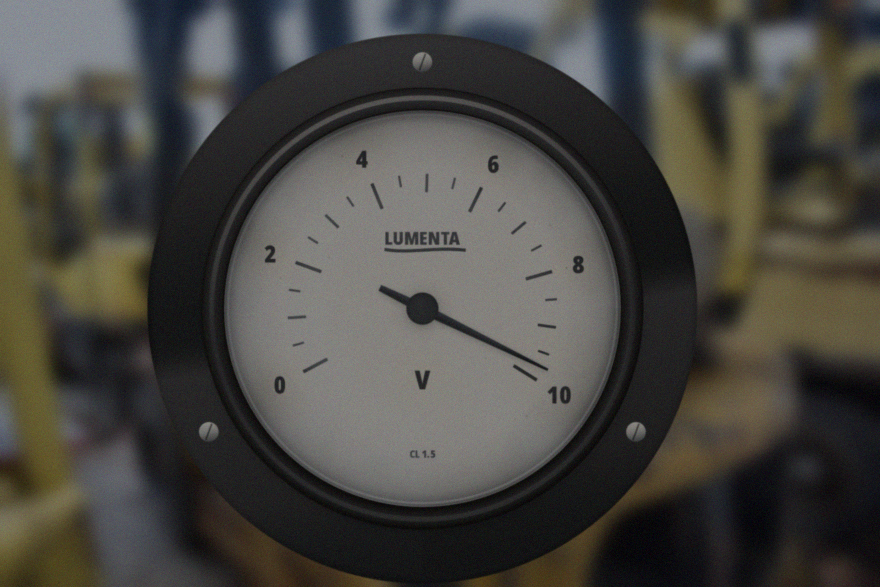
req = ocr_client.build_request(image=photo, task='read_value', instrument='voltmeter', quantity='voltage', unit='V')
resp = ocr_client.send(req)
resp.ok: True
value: 9.75 V
